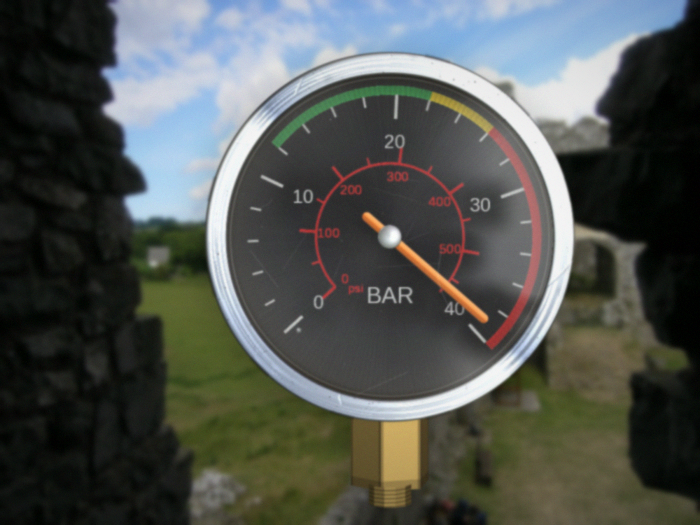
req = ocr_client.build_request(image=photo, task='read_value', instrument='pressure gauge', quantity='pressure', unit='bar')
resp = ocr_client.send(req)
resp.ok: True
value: 39 bar
